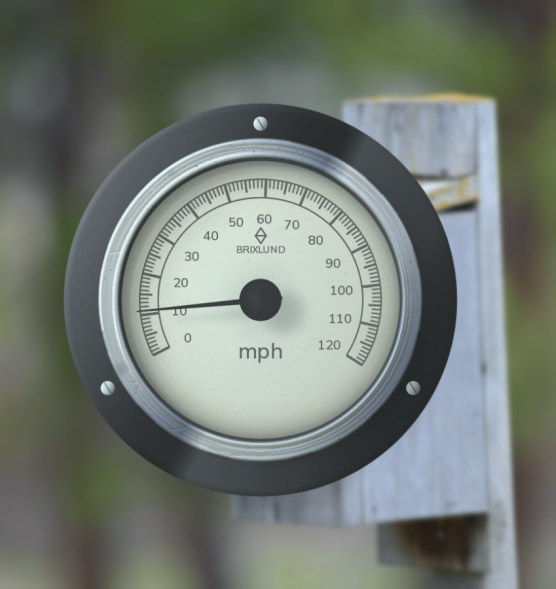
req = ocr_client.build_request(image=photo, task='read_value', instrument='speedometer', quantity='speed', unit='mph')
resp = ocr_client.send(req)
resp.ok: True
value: 11 mph
